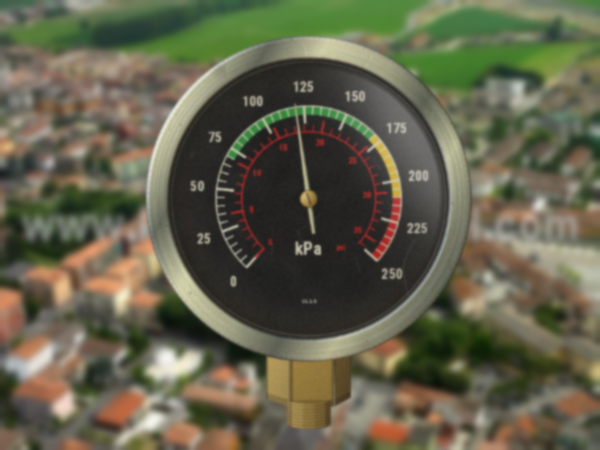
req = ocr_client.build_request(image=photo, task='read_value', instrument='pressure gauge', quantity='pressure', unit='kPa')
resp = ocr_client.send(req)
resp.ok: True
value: 120 kPa
